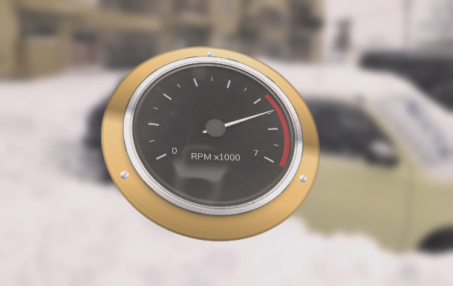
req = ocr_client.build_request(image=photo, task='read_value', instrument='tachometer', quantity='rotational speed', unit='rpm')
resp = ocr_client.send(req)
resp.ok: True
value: 5500 rpm
